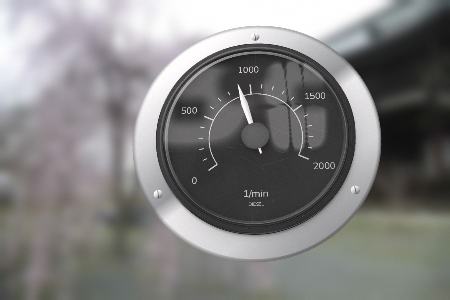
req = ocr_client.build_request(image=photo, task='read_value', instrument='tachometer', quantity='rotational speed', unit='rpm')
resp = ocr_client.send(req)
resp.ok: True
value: 900 rpm
